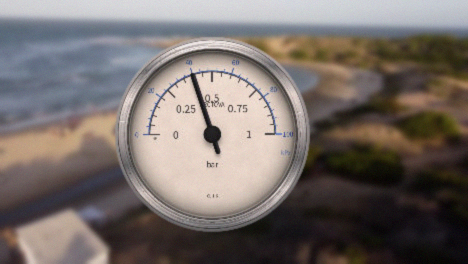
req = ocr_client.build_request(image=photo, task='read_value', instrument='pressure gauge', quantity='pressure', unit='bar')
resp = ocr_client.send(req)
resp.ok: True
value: 0.4 bar
